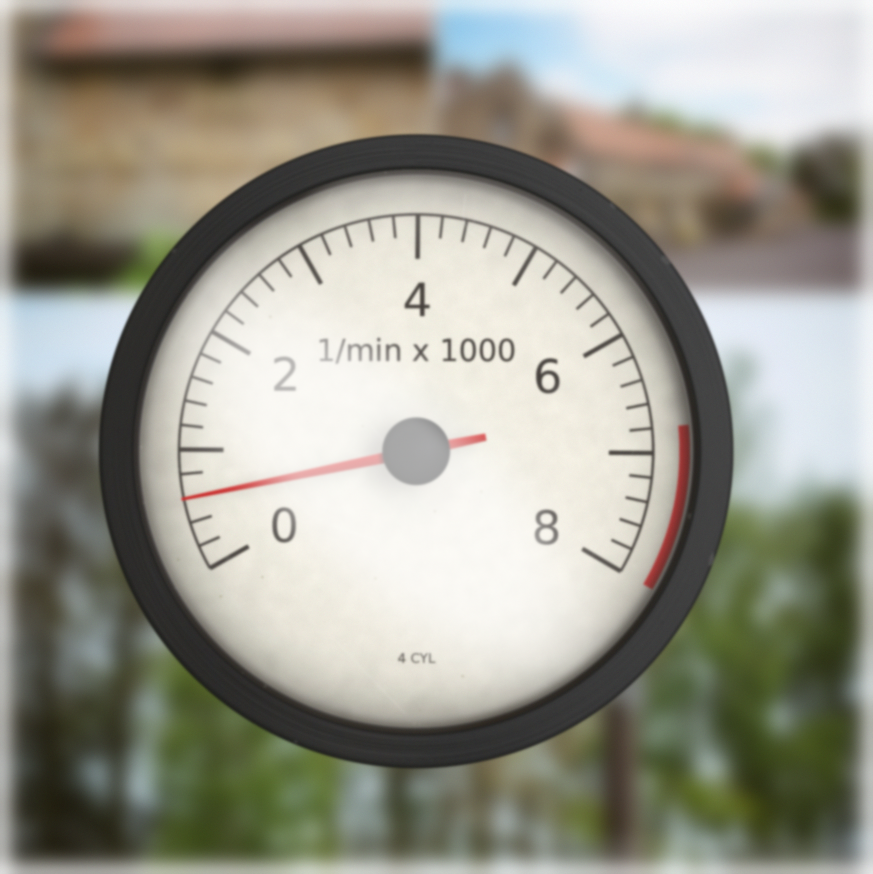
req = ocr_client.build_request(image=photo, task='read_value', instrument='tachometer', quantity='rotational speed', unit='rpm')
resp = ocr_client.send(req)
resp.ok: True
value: 600 rpm
